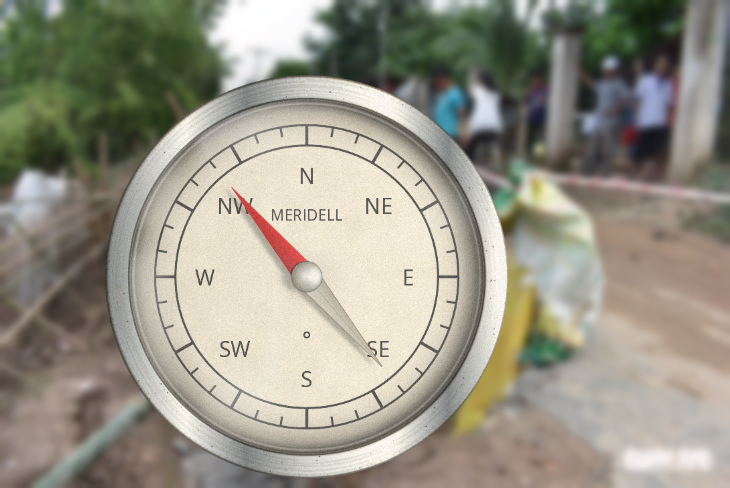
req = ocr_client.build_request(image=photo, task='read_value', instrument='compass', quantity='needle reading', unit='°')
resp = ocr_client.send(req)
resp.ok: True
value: 320 °
